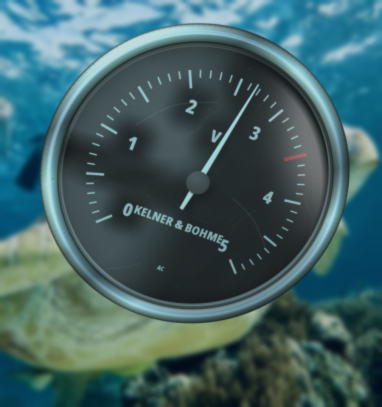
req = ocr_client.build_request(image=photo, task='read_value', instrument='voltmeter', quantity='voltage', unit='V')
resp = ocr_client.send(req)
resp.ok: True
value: 2.65 V
